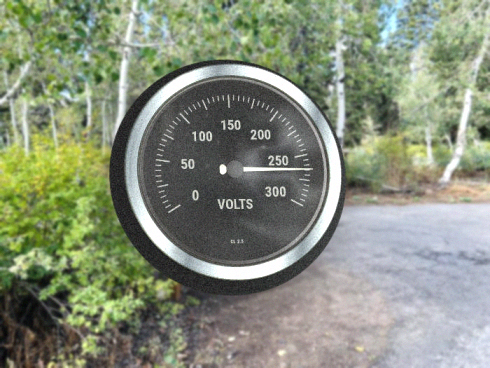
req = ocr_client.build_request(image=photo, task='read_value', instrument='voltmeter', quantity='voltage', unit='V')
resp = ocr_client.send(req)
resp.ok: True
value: 265 V
